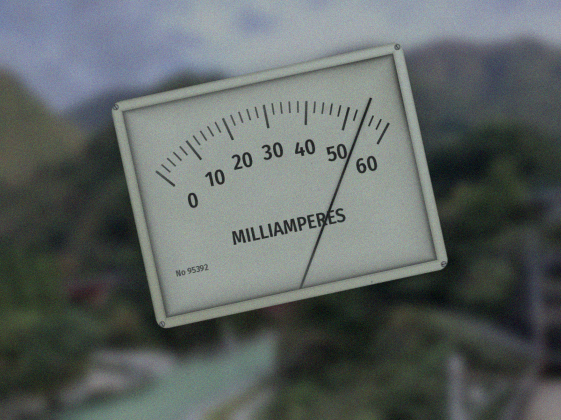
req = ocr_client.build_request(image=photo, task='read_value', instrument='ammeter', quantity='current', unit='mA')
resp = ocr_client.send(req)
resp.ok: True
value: 54 mA
